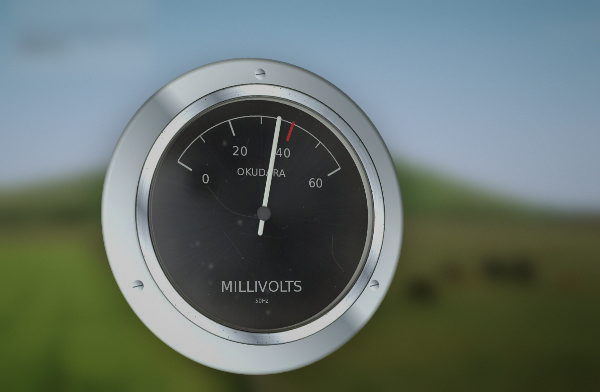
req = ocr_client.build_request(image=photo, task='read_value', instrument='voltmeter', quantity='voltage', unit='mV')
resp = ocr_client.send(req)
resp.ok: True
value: 35 mV
